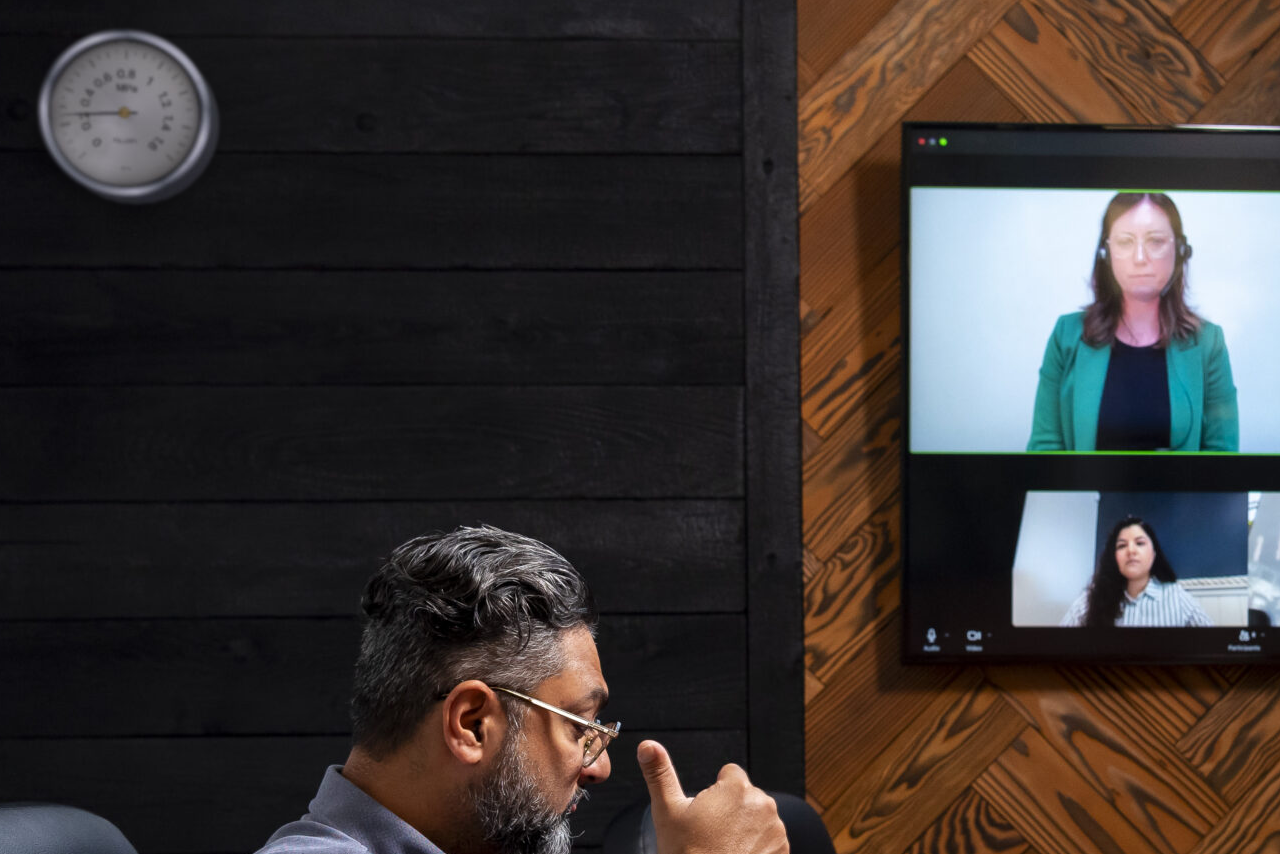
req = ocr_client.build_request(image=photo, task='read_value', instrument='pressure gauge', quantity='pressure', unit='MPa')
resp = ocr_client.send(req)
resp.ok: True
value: 0.25 MPa
